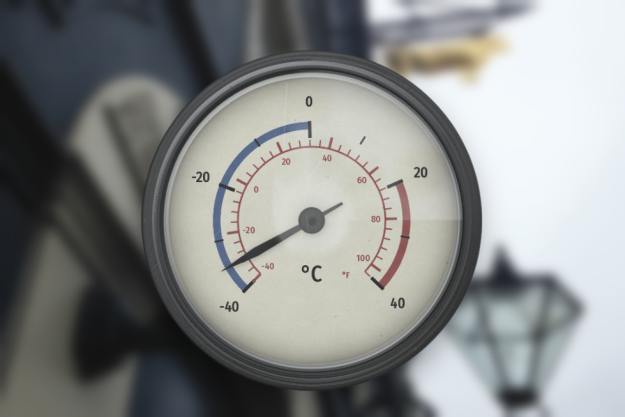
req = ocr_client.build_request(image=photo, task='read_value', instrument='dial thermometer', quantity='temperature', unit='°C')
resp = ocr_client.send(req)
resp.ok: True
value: -35 °C
